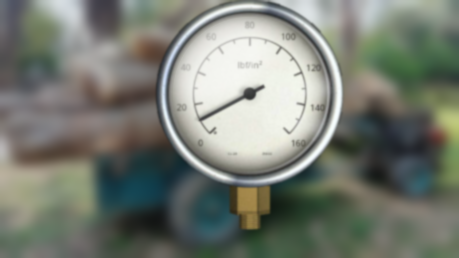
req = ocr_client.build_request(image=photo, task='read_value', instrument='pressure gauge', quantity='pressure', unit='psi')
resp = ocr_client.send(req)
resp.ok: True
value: 10 psi
